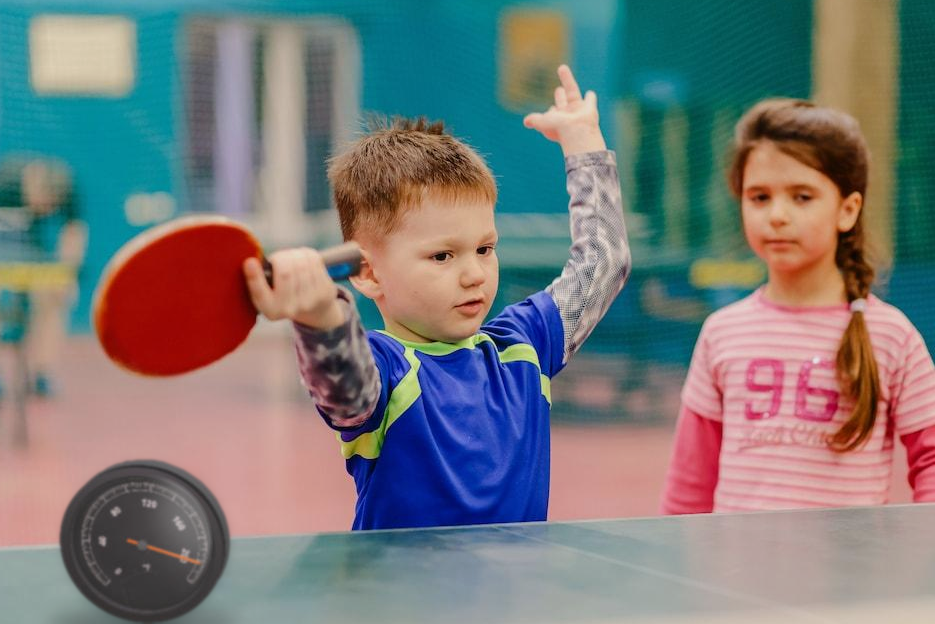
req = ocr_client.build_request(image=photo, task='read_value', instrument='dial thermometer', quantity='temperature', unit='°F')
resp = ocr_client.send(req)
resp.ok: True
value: 200 °F
